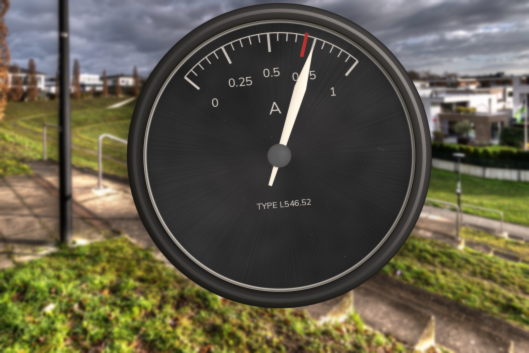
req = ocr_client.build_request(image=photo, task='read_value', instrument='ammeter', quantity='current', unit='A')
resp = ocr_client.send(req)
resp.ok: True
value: 0.75 A
